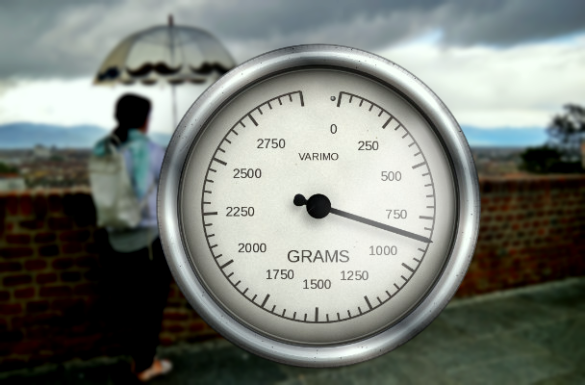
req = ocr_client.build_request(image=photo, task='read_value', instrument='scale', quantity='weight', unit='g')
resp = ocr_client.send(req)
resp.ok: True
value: 850 g
